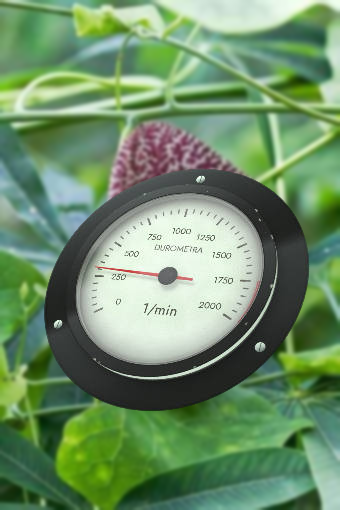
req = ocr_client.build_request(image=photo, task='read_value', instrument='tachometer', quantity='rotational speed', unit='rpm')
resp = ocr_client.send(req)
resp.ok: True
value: 300 rpm
